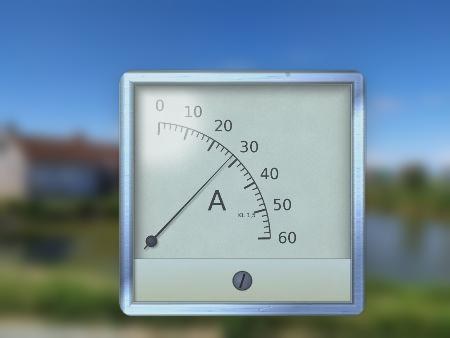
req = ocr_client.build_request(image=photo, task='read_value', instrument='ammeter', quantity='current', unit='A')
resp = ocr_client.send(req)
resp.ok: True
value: 28 A
